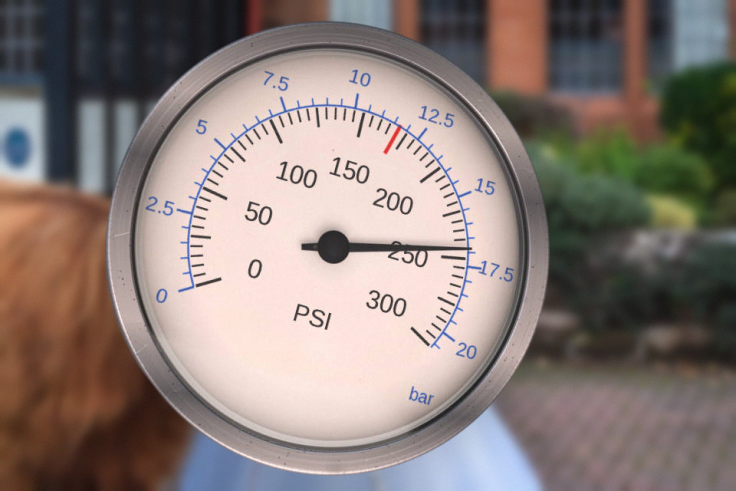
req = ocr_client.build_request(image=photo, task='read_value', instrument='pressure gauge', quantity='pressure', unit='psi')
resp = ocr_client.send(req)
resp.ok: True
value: 245 psi
